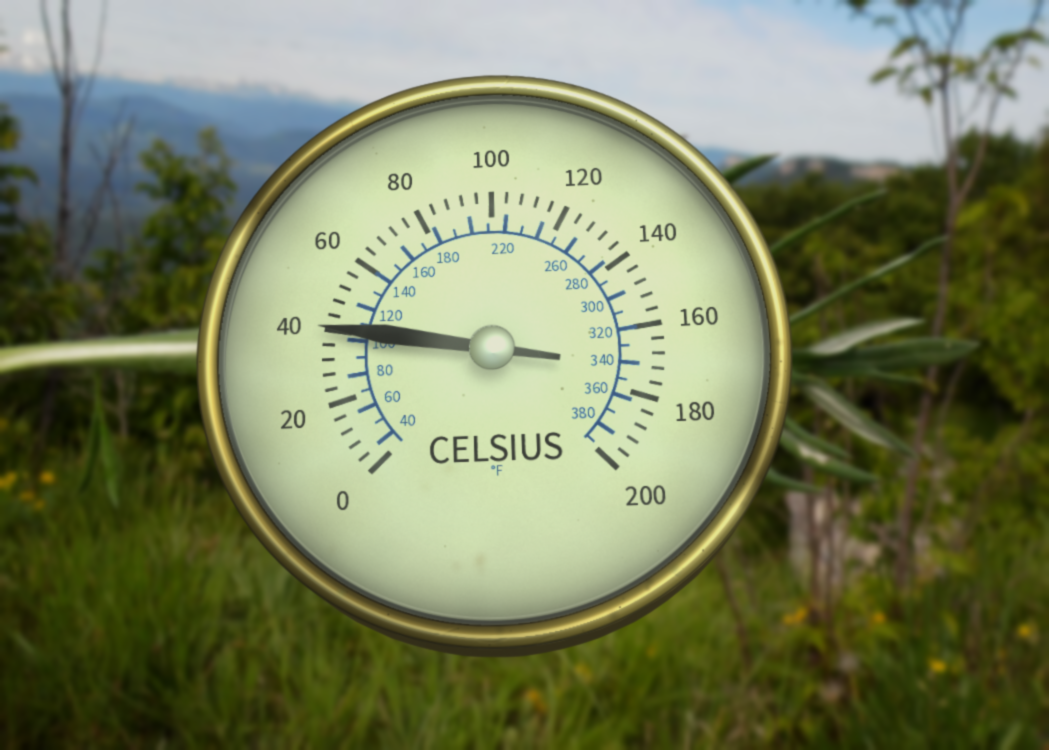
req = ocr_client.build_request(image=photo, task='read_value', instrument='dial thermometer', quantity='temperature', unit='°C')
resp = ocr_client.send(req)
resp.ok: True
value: 40 °C
